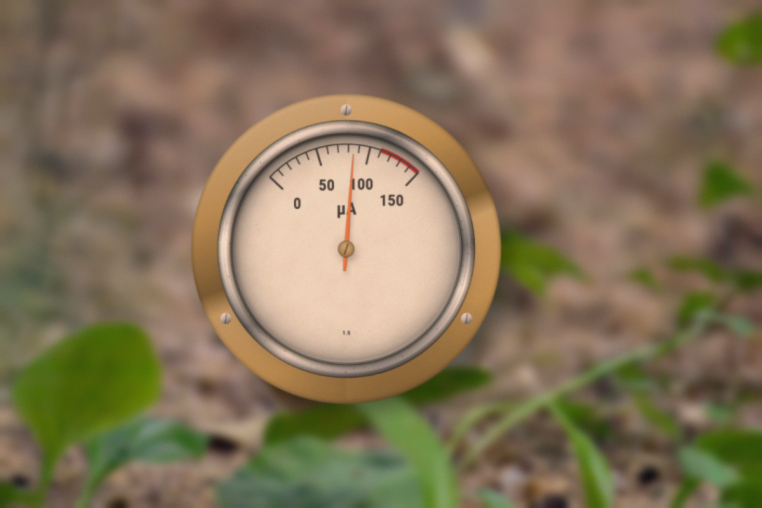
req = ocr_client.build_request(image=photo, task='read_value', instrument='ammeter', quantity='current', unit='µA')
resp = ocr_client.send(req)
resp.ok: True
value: 85 µA
